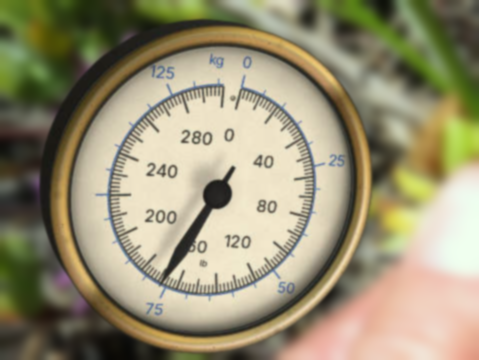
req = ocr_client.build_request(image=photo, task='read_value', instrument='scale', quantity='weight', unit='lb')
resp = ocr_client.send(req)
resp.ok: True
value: 170 lb
